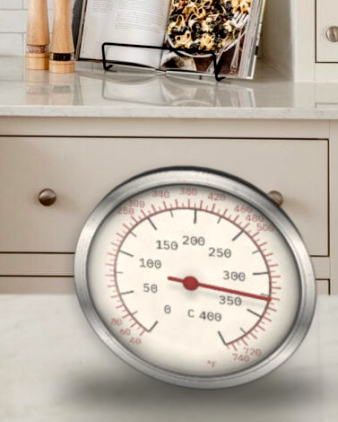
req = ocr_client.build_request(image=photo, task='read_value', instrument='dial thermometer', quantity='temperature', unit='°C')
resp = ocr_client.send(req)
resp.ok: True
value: 325 °C
